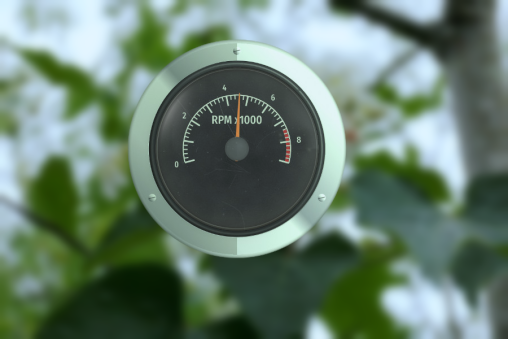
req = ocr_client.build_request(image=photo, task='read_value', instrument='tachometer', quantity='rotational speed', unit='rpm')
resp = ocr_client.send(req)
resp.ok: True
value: 4600 rpm
